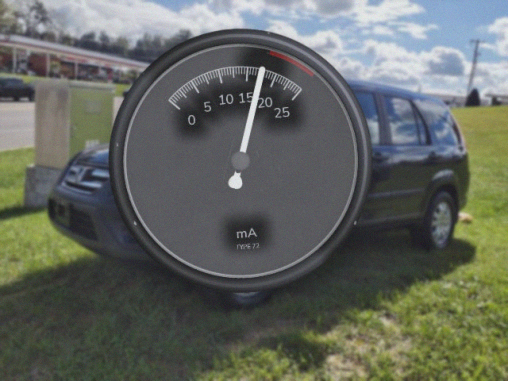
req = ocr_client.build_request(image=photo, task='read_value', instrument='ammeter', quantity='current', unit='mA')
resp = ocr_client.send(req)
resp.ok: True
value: 17.5 mA
